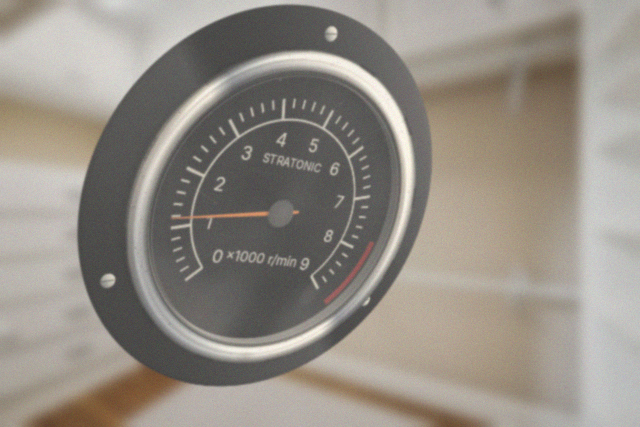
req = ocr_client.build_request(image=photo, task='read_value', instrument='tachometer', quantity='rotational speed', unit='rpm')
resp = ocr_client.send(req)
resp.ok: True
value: 1200 rpm
